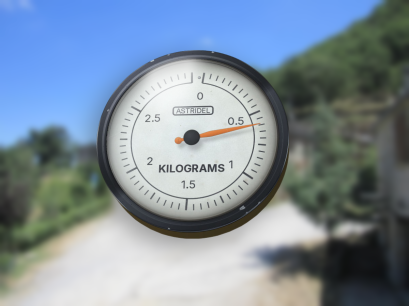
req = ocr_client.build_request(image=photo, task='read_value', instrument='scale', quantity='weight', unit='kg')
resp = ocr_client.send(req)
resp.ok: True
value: 0.6 kg
